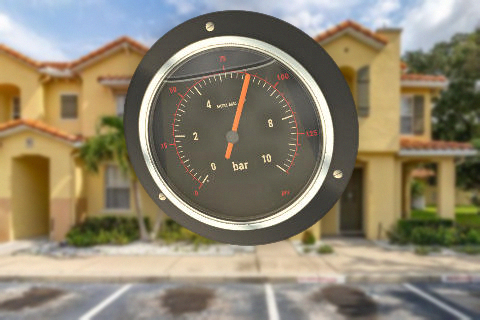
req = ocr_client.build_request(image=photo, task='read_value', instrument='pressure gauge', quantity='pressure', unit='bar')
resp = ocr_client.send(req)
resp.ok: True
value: 6 bar
